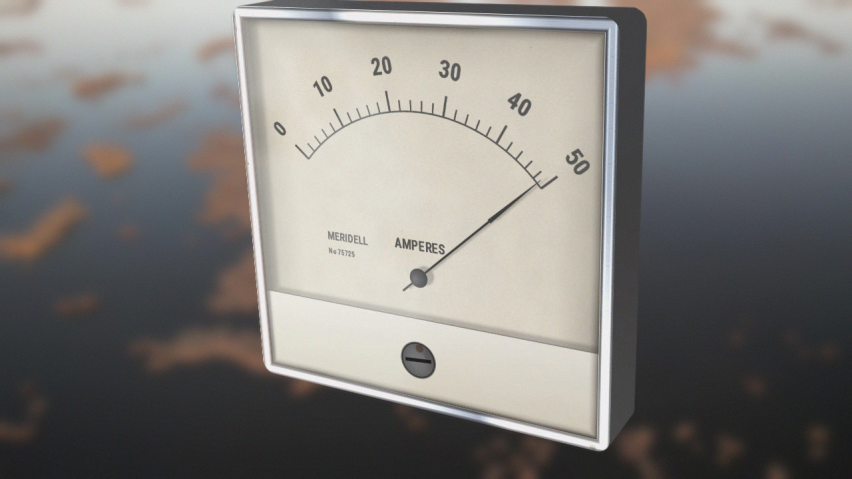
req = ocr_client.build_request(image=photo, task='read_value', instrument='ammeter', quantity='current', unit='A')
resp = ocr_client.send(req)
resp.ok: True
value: 49 A
